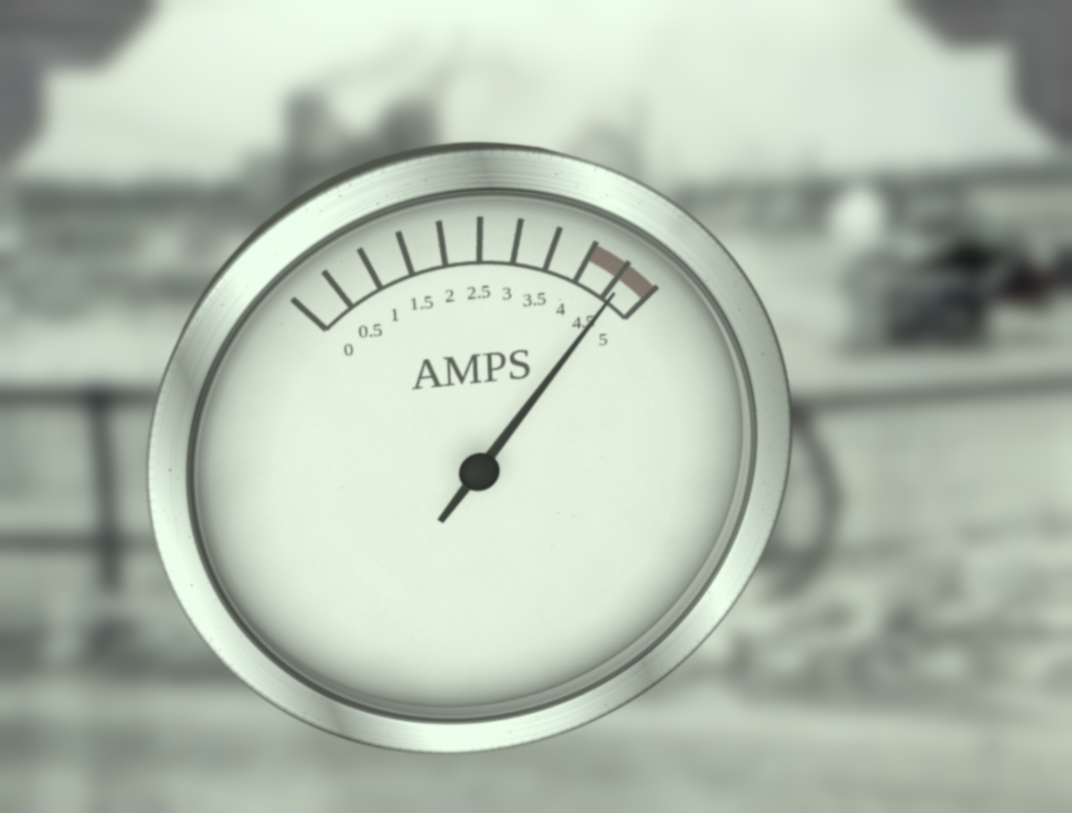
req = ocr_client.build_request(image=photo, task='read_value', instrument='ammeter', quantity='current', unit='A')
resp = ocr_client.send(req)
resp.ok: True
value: 4.5 A
